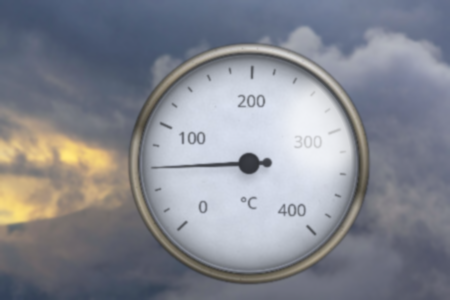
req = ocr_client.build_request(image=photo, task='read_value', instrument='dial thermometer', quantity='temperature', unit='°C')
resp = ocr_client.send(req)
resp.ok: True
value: 60 °C
